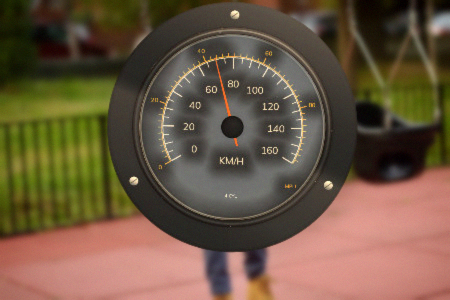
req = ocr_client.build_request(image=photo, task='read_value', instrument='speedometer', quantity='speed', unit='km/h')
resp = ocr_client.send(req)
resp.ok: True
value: 70 km/h
